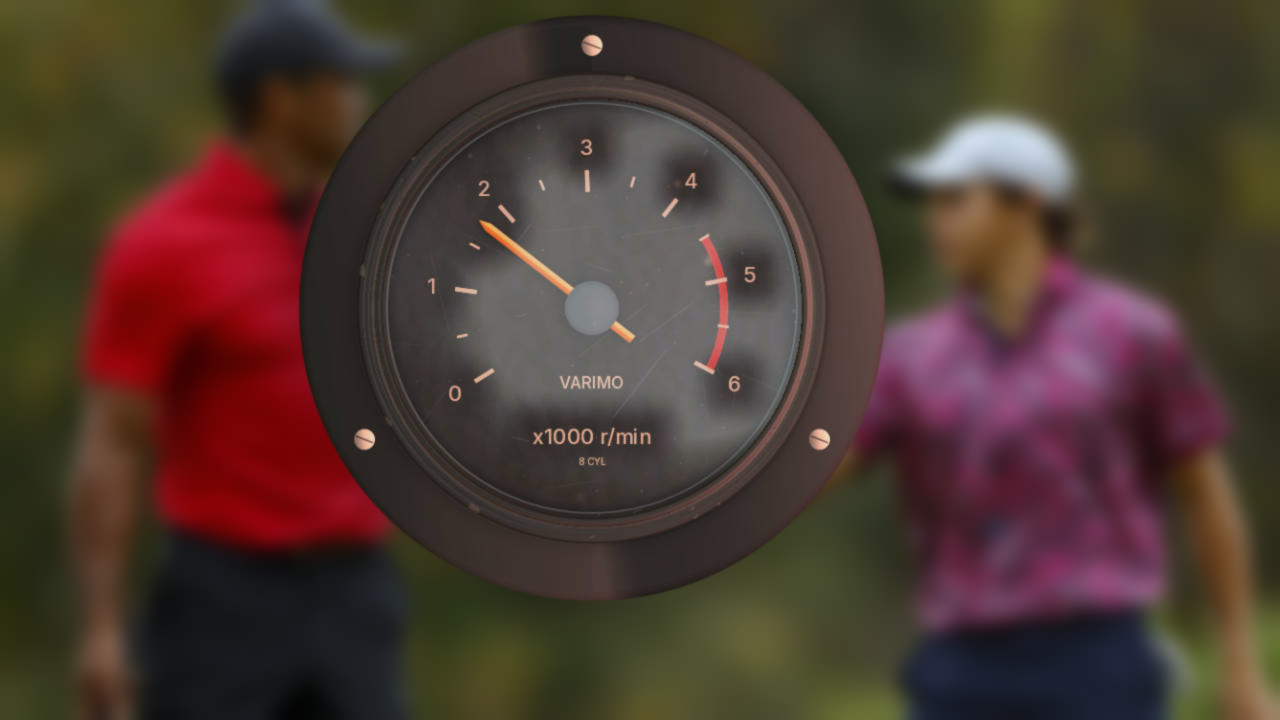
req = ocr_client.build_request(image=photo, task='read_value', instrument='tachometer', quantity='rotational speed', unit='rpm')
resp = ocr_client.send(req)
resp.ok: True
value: 1750 rpm
